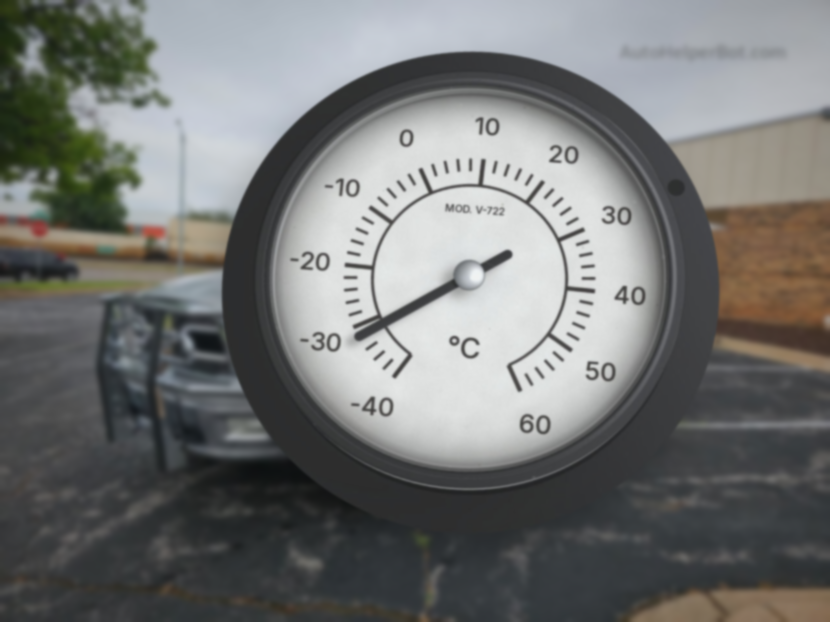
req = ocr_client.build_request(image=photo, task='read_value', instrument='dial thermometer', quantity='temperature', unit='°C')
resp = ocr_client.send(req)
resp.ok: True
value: -32 °C
